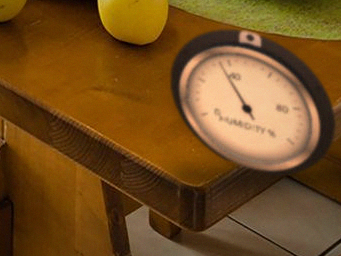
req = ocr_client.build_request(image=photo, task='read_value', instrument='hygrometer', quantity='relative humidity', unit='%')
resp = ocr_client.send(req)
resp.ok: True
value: 36 %
